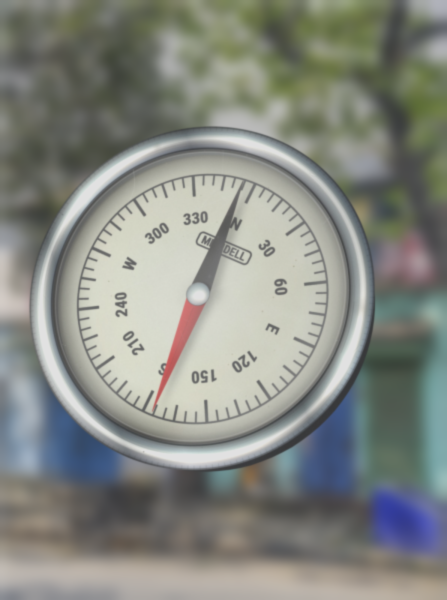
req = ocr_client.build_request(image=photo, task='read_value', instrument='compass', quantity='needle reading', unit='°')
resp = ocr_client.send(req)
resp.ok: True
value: 175 °
